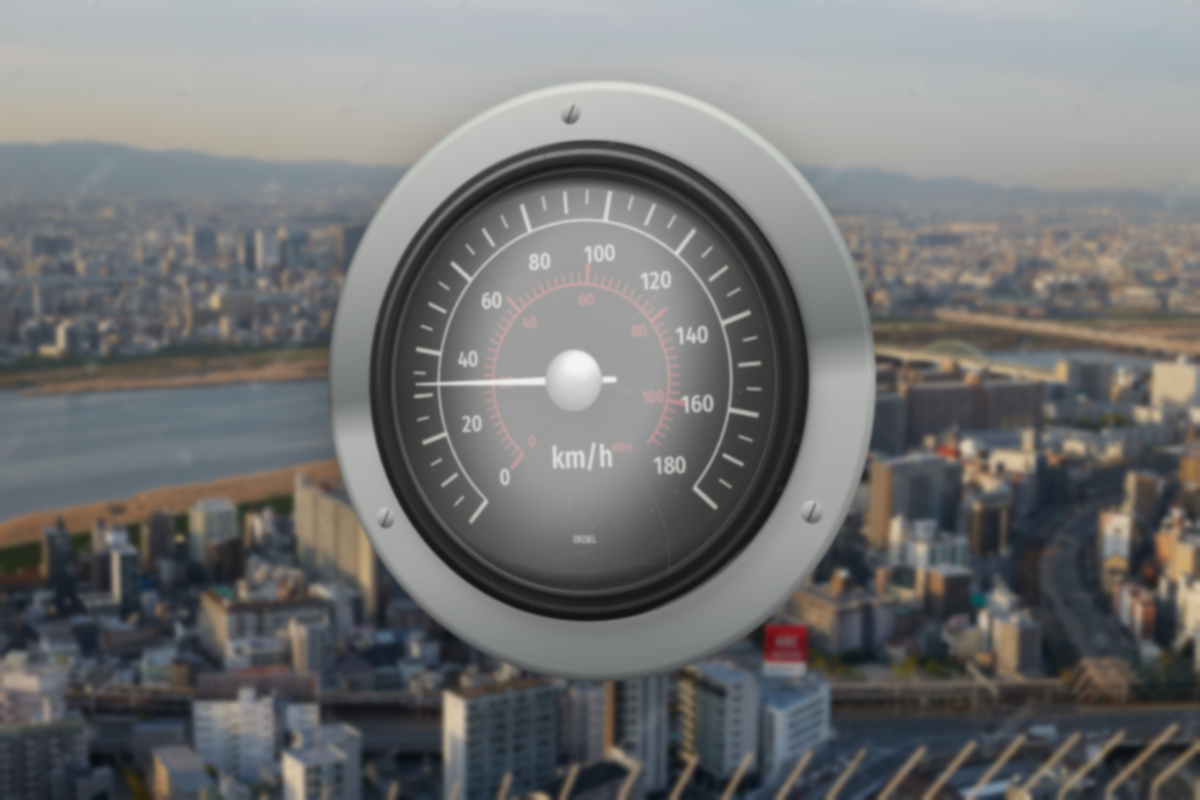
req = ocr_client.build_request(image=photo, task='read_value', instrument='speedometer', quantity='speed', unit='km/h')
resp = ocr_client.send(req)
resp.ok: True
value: 32.5 km/h
